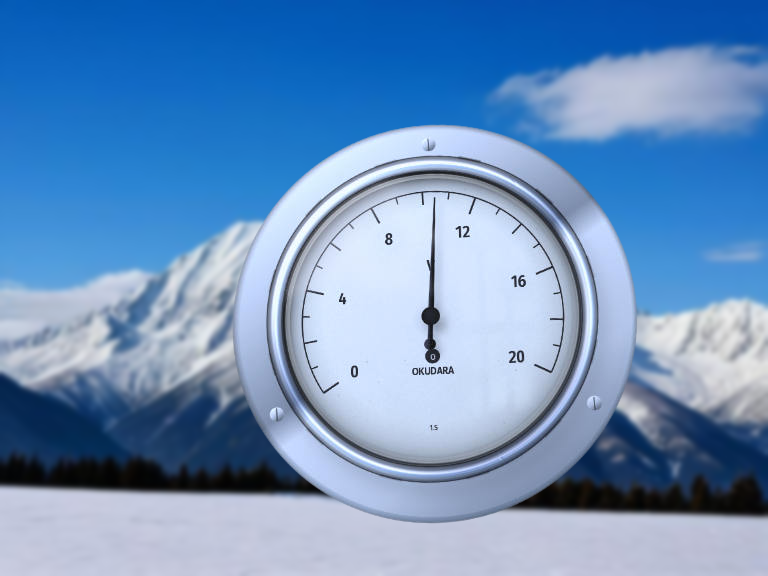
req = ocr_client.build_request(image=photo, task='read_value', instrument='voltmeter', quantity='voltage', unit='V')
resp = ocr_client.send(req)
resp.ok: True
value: 10.5 V
